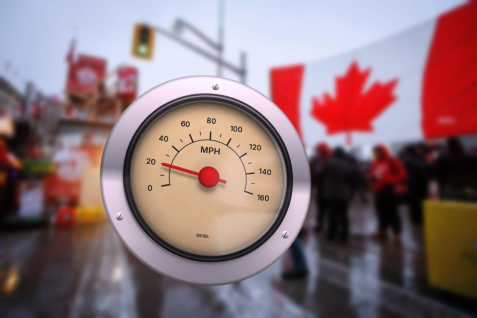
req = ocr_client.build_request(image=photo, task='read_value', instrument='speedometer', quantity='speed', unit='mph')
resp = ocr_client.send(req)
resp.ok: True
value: 20 mph
